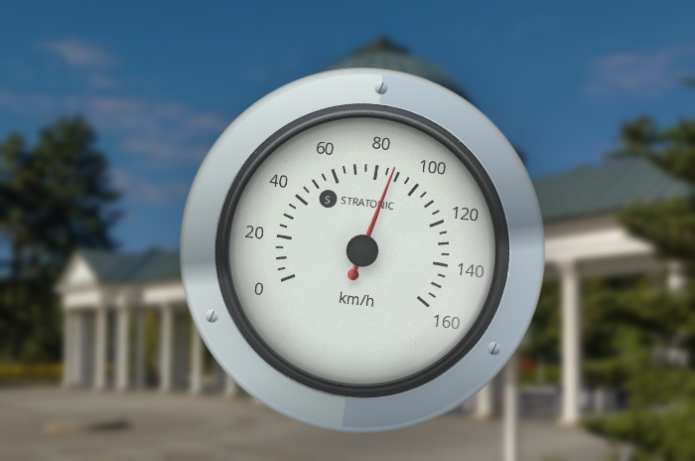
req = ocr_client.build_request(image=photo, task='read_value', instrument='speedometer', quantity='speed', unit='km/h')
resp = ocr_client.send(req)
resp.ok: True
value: 87.5 km/h
